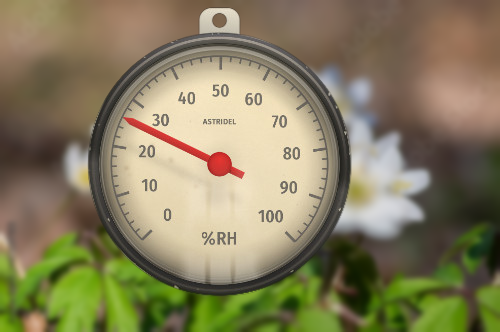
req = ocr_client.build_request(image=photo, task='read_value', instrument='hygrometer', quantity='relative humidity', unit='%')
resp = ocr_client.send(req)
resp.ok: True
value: 26 %
